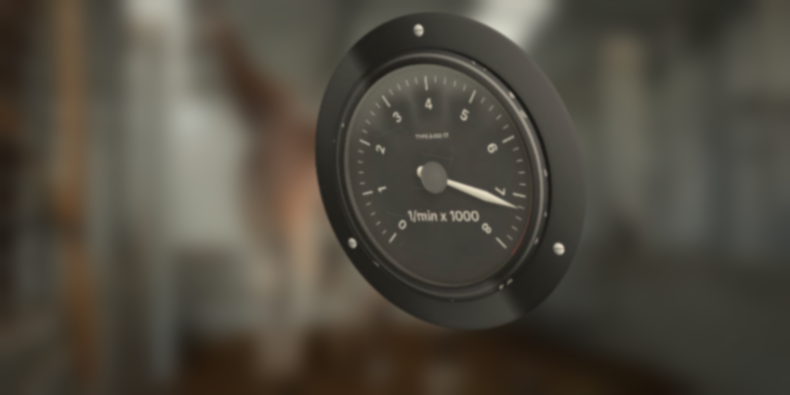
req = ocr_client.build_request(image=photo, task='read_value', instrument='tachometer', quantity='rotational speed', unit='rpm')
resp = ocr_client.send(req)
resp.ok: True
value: 7200 rpm
